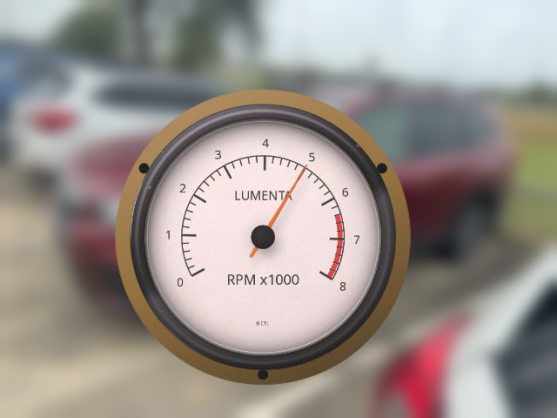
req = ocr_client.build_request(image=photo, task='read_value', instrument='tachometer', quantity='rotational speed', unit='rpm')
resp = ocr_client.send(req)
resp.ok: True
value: 5000 rpm
